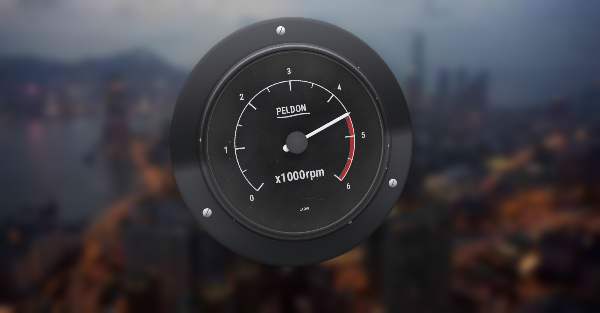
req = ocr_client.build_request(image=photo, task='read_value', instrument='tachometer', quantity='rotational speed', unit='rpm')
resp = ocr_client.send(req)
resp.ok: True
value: 4500 rpm
